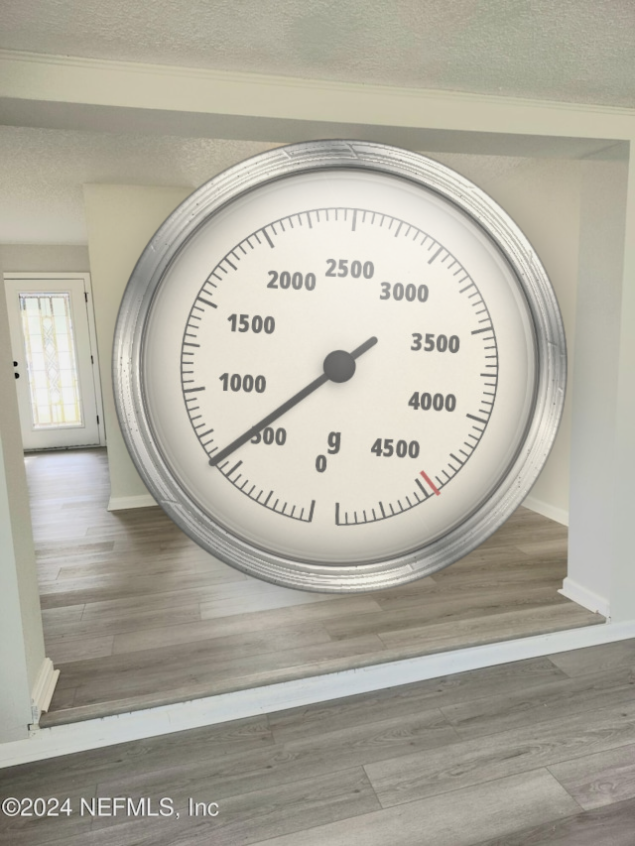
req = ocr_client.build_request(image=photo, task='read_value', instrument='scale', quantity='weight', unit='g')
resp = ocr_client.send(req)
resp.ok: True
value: 600 g
